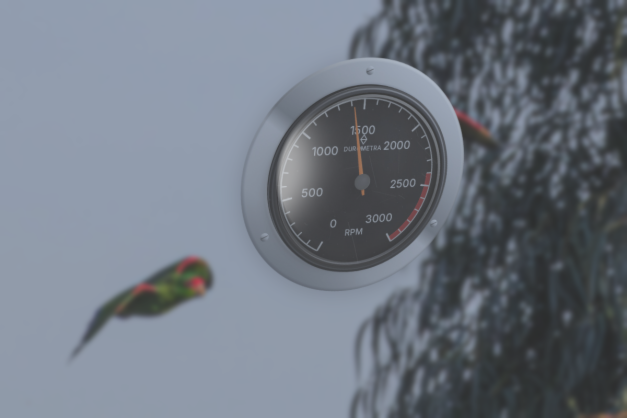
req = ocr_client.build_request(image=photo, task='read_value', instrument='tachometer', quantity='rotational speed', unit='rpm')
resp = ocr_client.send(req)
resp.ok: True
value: 1400 rpm
